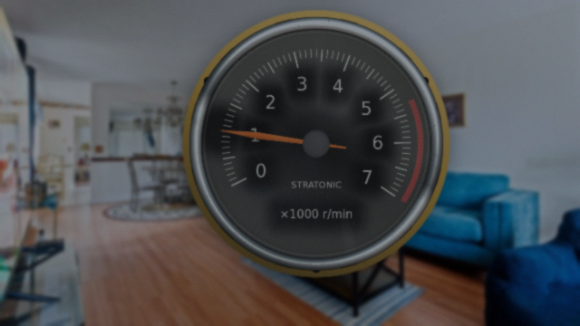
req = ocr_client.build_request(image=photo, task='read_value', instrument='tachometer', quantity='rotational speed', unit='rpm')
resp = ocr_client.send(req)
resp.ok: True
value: 1000 rpm
